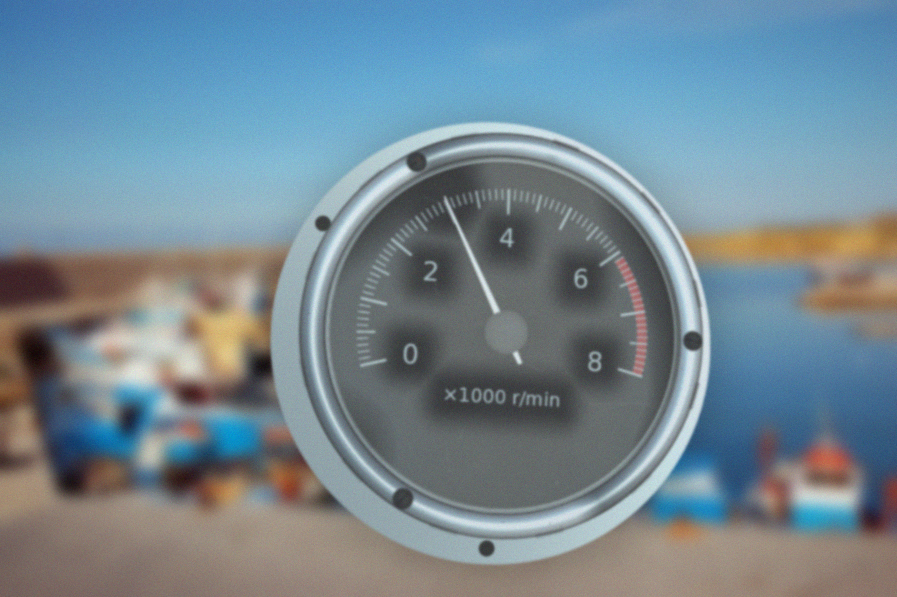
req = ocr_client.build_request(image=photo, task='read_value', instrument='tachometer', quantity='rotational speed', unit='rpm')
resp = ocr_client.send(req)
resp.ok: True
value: 3000 rpm
